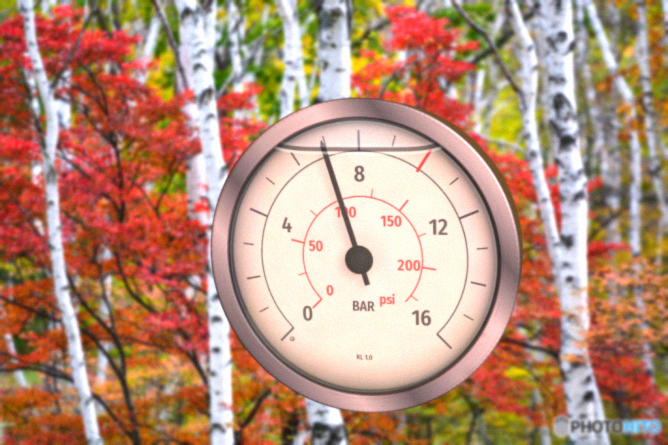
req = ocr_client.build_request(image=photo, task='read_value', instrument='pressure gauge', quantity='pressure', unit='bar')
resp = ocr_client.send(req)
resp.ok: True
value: 7 bar
